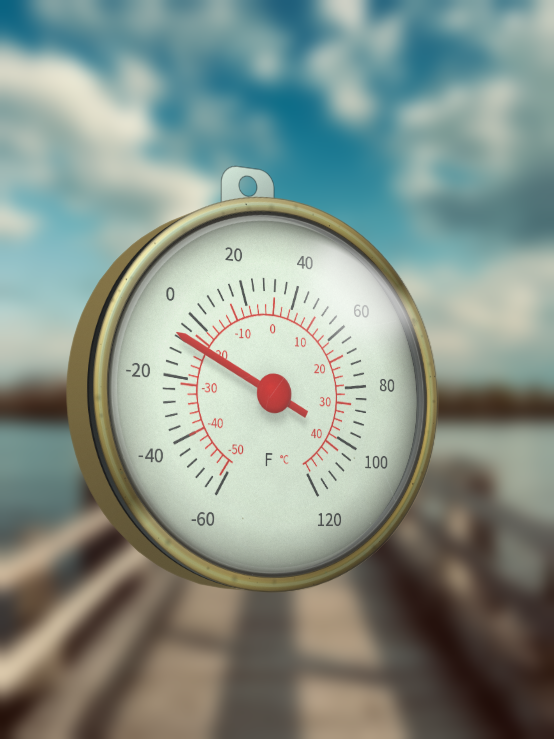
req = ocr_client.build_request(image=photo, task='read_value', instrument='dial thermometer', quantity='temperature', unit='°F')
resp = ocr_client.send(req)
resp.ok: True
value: -8 °F
